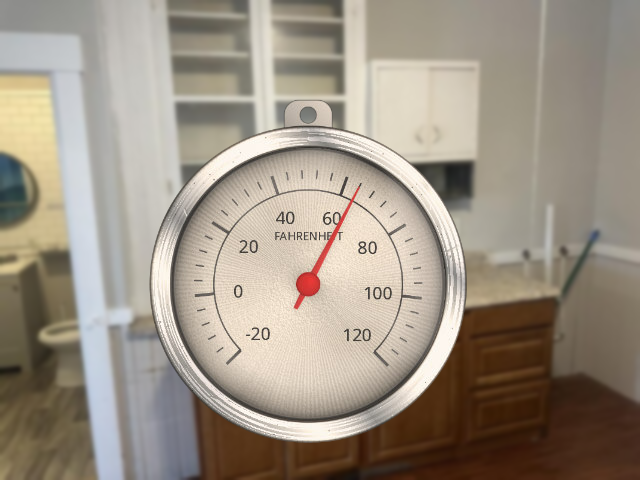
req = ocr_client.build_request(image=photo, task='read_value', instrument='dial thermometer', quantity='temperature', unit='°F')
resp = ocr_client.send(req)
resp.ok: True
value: 64 °F
